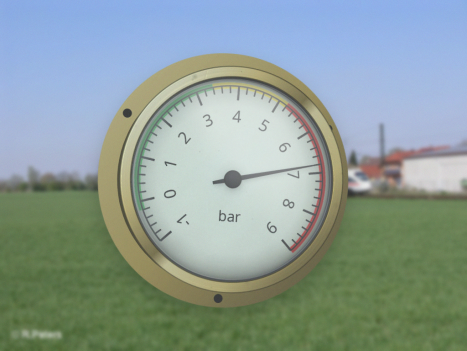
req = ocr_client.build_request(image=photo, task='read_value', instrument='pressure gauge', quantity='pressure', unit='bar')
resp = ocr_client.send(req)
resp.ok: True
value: 6.8 bar
